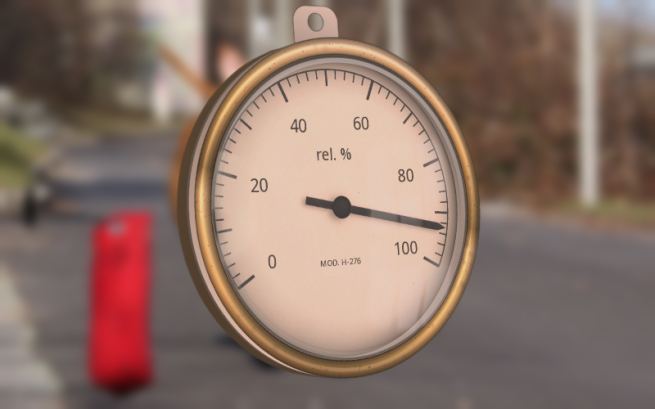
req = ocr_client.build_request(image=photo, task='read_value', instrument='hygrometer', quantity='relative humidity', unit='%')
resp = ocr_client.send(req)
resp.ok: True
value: 93 %
